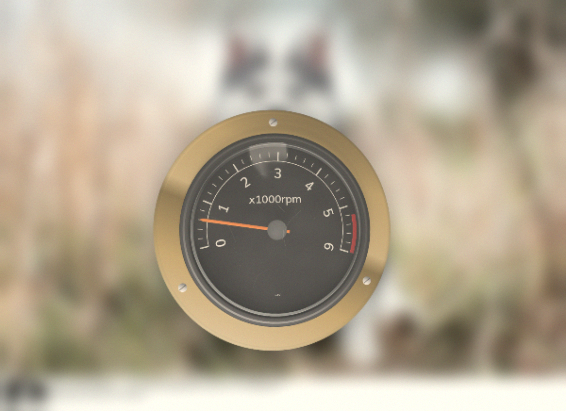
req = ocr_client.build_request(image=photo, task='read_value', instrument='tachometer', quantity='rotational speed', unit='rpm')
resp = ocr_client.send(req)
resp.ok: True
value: 600 rpm
